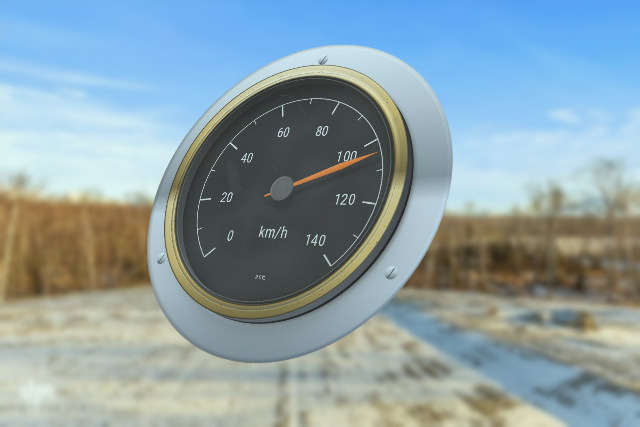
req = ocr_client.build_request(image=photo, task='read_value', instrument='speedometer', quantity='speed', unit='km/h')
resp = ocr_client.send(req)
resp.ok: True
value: 105 km/h
